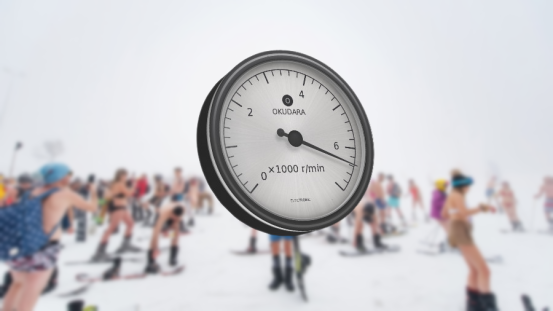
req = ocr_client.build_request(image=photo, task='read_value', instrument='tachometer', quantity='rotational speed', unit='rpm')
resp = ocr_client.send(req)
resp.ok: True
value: 6400 rpm
